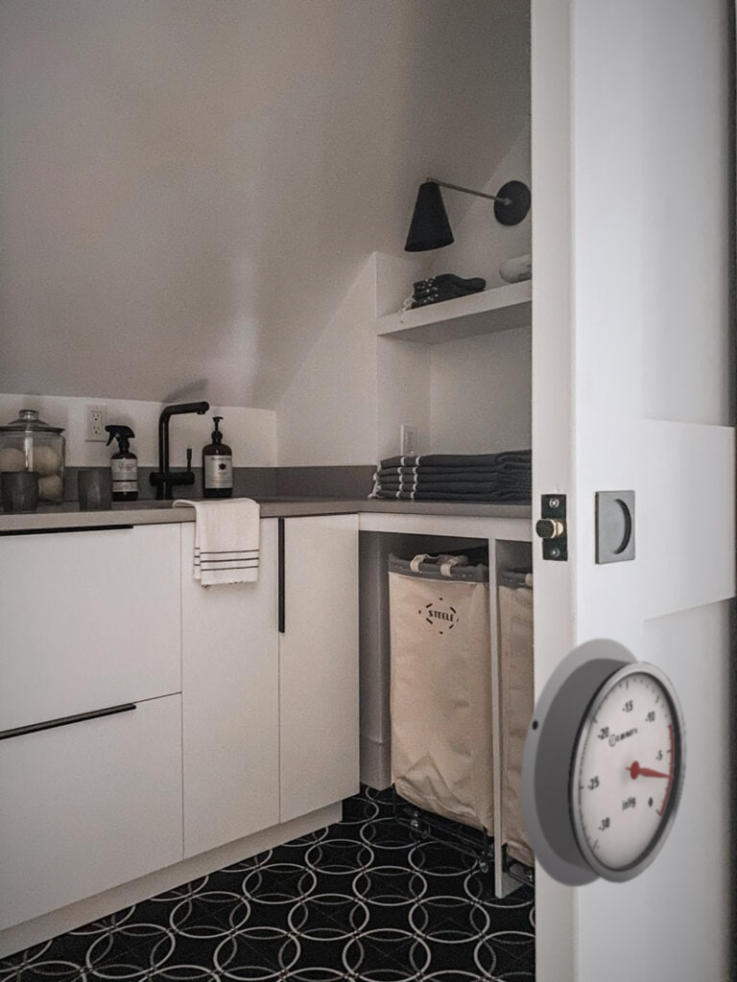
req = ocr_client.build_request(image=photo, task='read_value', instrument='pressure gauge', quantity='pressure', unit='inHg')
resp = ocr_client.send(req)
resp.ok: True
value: -3 inHg
